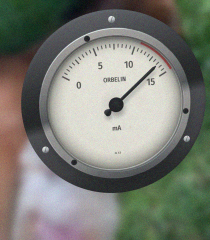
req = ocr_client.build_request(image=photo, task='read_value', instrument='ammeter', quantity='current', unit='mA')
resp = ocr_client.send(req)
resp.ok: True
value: 13.5 mA
